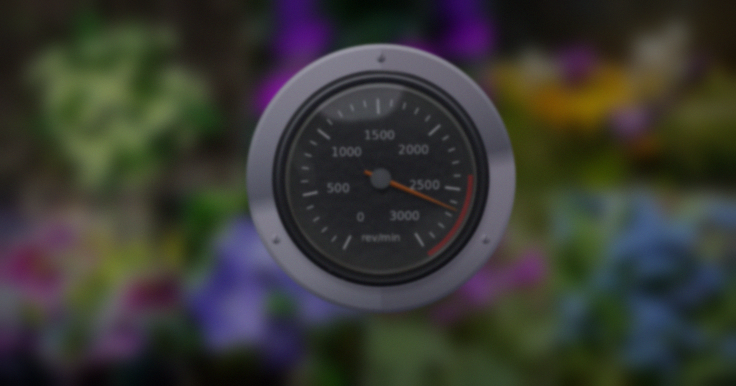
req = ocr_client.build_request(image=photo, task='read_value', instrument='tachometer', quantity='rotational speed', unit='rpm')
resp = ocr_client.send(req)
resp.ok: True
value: 2650 rpm
